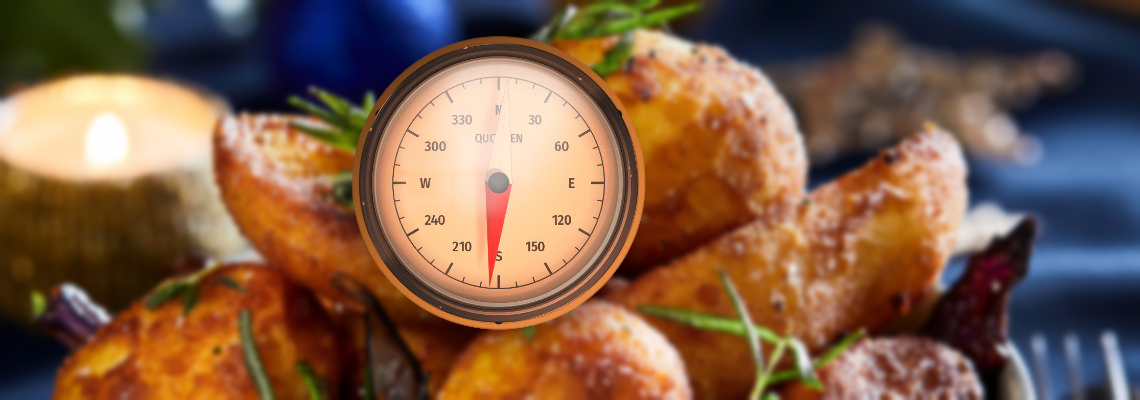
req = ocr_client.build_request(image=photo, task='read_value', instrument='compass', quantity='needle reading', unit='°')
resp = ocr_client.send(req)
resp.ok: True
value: 185 °
